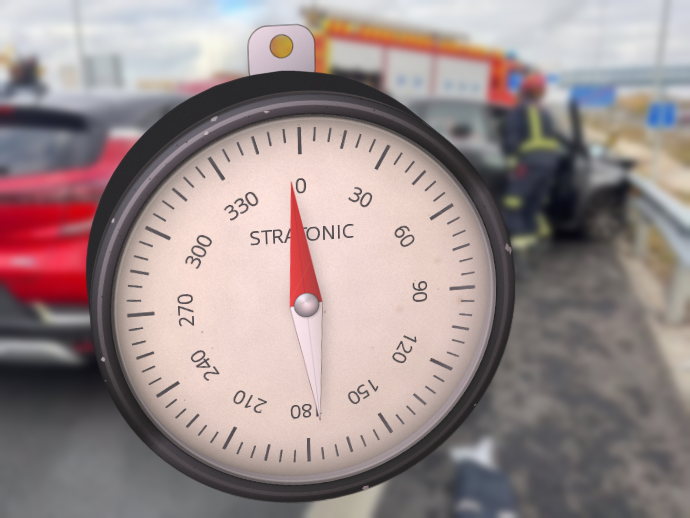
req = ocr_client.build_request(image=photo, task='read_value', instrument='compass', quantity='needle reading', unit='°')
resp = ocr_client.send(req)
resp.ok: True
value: 355 °
